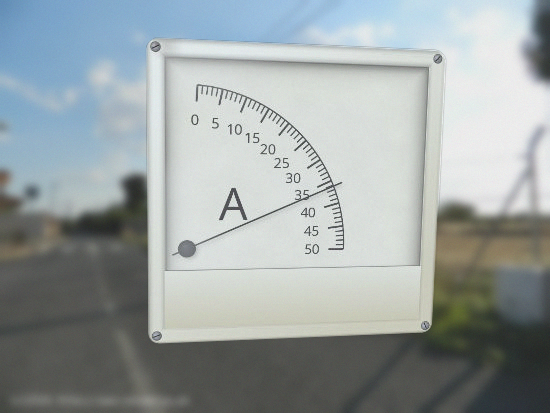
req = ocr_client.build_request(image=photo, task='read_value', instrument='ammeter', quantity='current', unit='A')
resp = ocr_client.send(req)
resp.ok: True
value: 36 A
